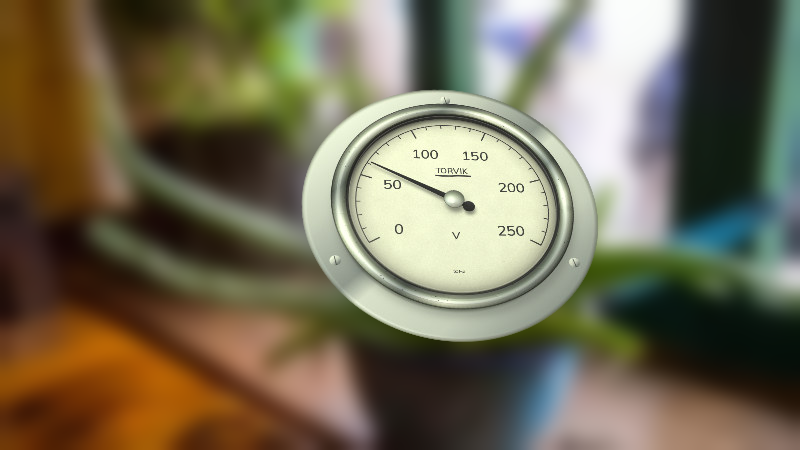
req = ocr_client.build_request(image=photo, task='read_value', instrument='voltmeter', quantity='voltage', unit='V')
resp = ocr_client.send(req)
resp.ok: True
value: 60 V
